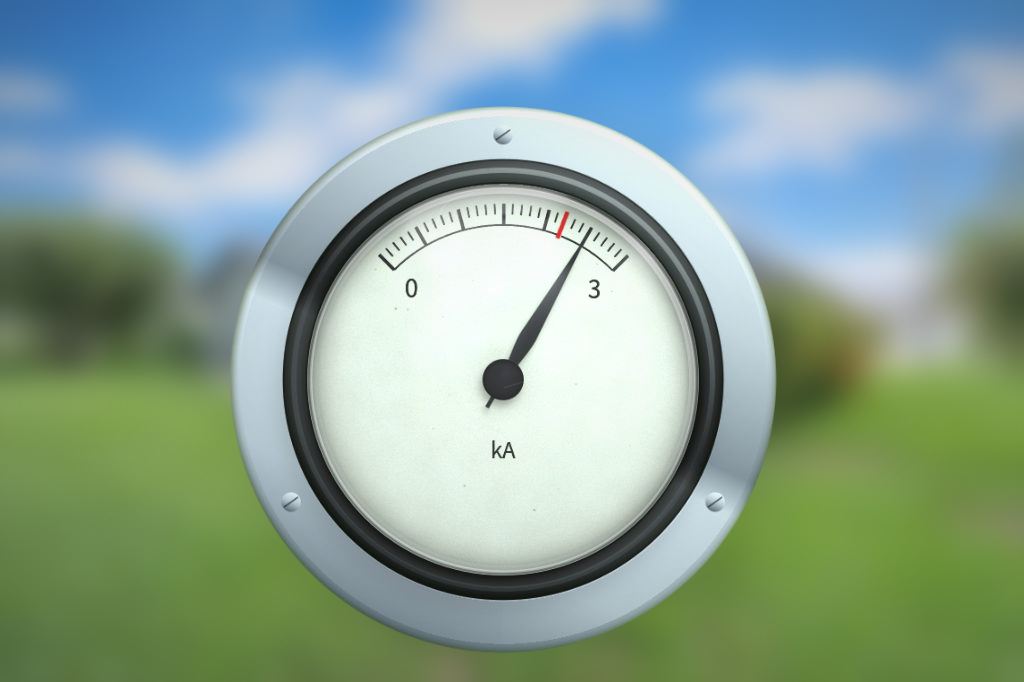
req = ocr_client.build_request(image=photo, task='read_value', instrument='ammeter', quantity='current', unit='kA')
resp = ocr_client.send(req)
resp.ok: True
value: 2.5 kA
